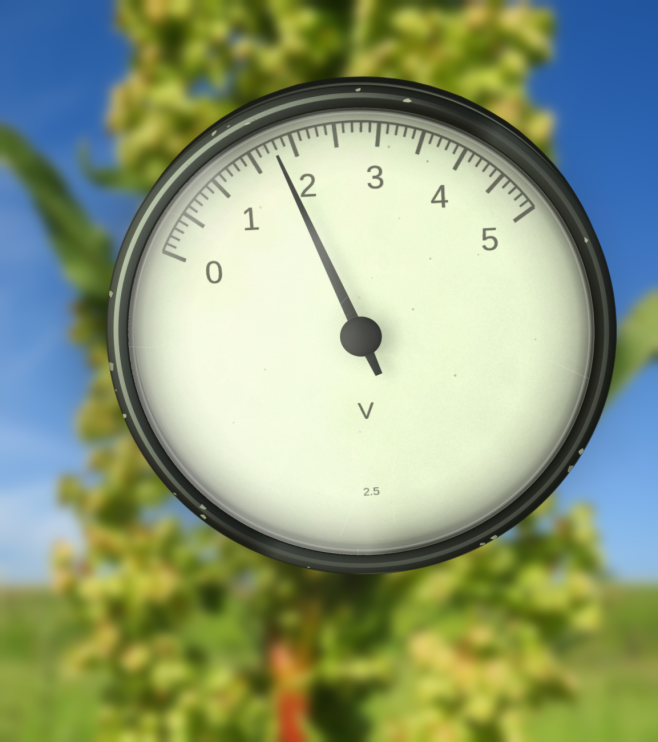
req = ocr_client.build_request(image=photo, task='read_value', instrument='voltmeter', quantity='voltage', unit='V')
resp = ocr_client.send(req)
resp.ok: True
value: 1.8 V
